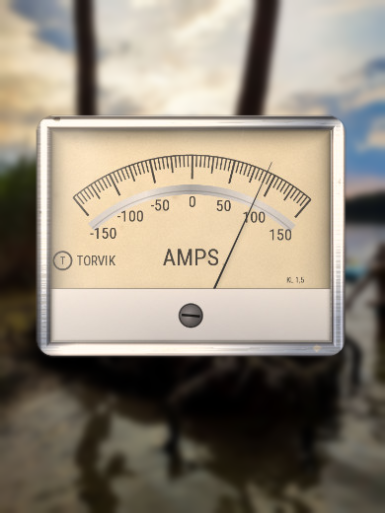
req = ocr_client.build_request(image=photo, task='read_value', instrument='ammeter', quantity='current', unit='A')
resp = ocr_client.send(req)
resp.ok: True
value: 90 A
